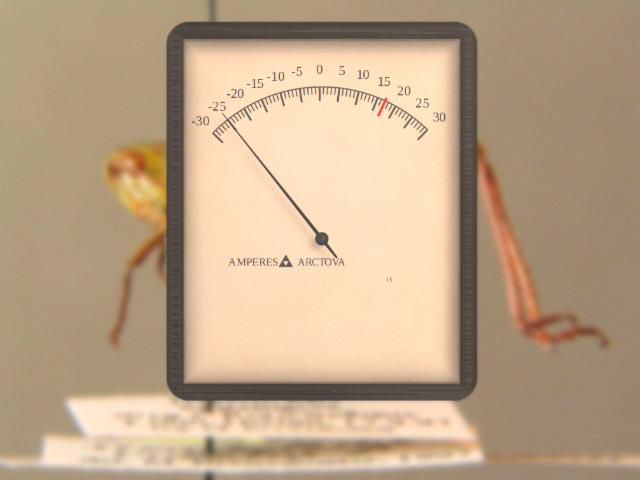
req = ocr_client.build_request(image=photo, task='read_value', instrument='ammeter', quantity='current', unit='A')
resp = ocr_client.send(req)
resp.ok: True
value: -25 A
